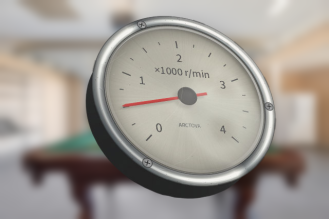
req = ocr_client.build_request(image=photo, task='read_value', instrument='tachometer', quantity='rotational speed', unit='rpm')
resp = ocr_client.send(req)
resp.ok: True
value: 500 rpm
